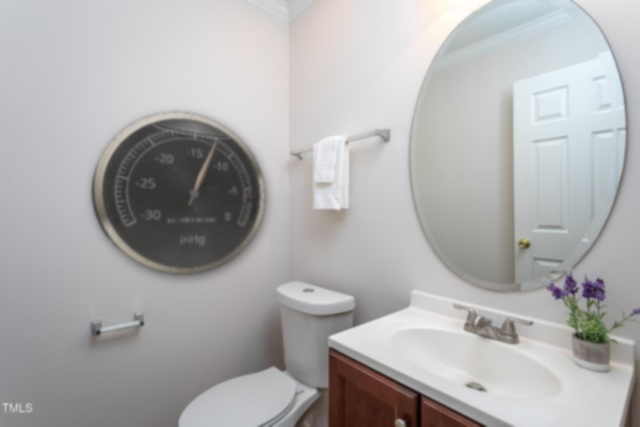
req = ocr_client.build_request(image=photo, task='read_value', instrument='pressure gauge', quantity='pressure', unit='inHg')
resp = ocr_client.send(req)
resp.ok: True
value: -12.5 inHg
